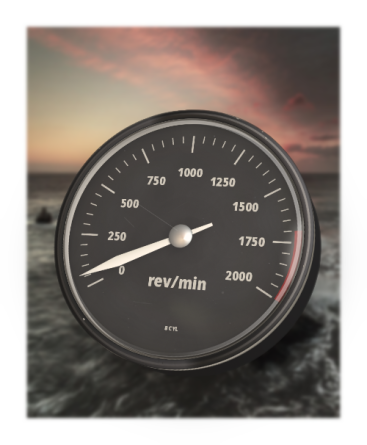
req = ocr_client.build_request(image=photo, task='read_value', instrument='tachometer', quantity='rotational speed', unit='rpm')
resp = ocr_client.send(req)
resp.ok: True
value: 50 rpm
